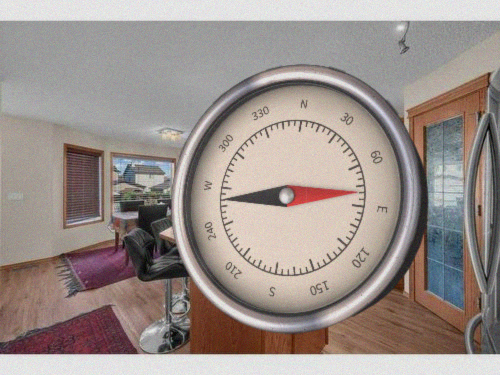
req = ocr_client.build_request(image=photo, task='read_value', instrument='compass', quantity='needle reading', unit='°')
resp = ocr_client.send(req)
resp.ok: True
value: 80 °
